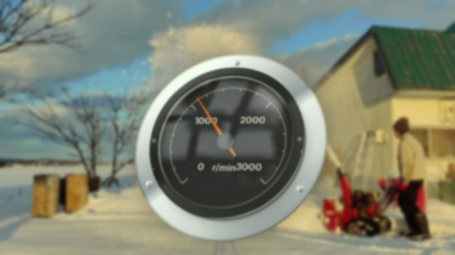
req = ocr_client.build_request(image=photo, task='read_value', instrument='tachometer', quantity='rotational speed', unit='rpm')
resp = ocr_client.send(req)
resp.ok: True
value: 1100 rpm
